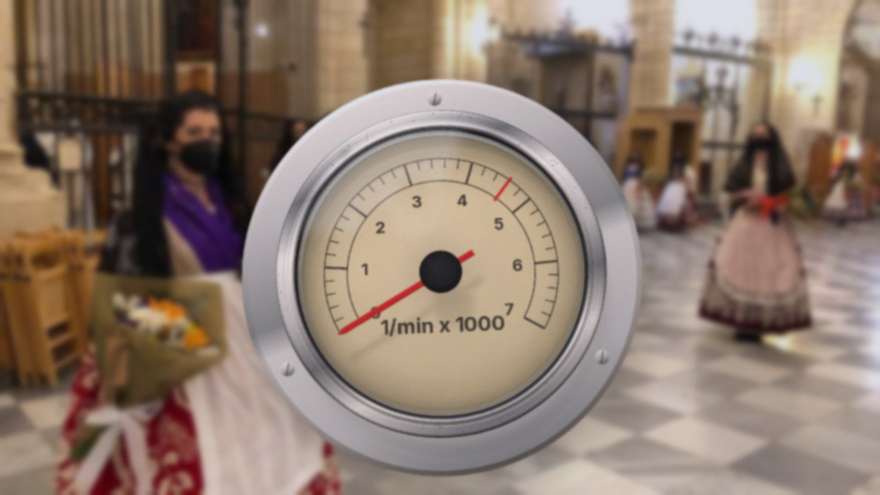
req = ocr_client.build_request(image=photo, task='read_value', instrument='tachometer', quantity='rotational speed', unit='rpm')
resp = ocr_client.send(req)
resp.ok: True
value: 0 rpm
